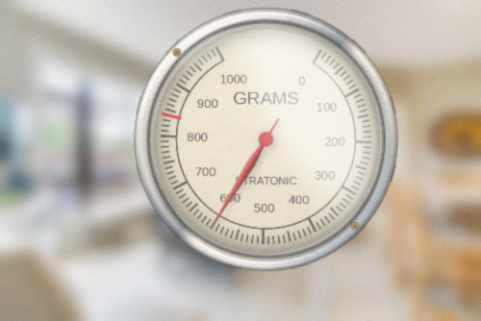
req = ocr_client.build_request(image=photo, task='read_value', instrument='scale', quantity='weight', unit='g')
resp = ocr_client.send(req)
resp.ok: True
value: 600 g
